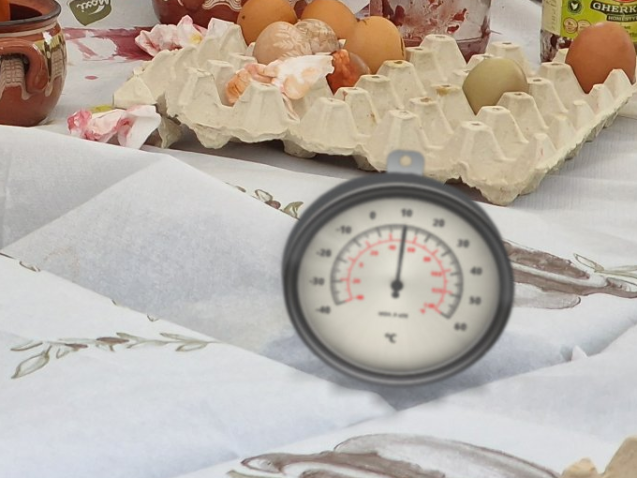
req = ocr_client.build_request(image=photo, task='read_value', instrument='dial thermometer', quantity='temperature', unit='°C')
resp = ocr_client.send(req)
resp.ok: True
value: 10 °C
